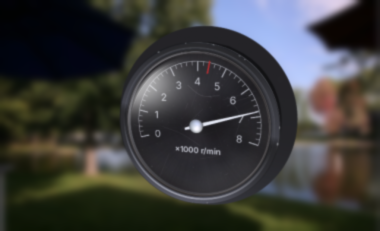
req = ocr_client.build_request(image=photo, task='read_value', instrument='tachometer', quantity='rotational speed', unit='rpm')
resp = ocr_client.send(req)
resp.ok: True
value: 6800 rpm
